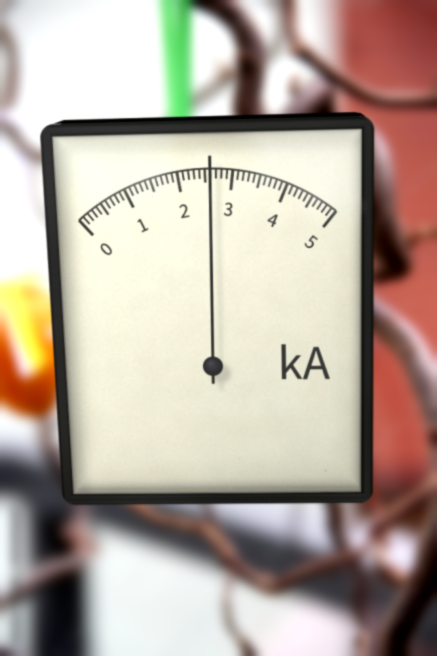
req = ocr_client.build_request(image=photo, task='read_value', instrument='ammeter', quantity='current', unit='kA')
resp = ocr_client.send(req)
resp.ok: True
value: 2.6 kA
